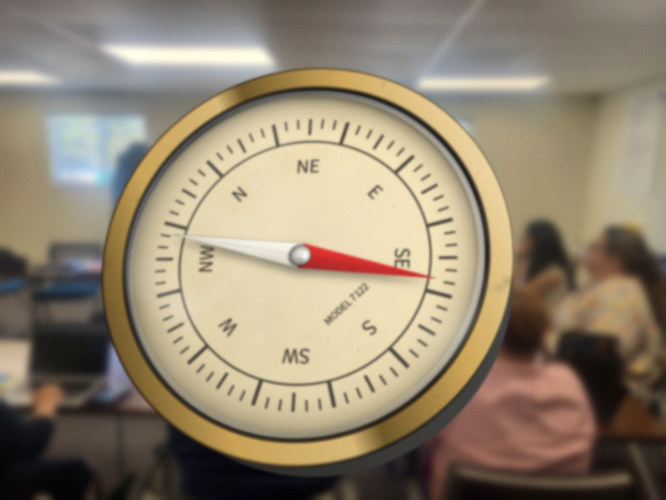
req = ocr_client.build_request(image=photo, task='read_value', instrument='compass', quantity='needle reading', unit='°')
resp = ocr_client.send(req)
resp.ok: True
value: 145 °
